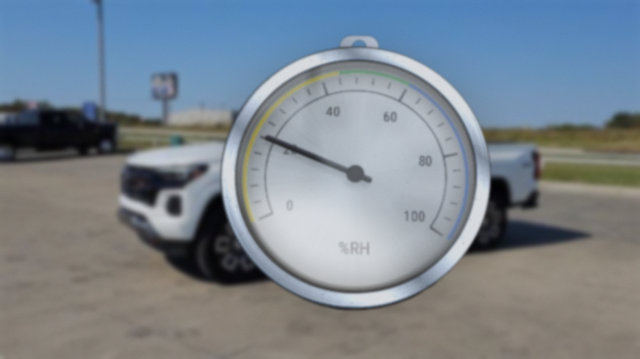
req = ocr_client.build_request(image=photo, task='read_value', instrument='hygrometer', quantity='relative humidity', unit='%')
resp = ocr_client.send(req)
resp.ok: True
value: 20 %
